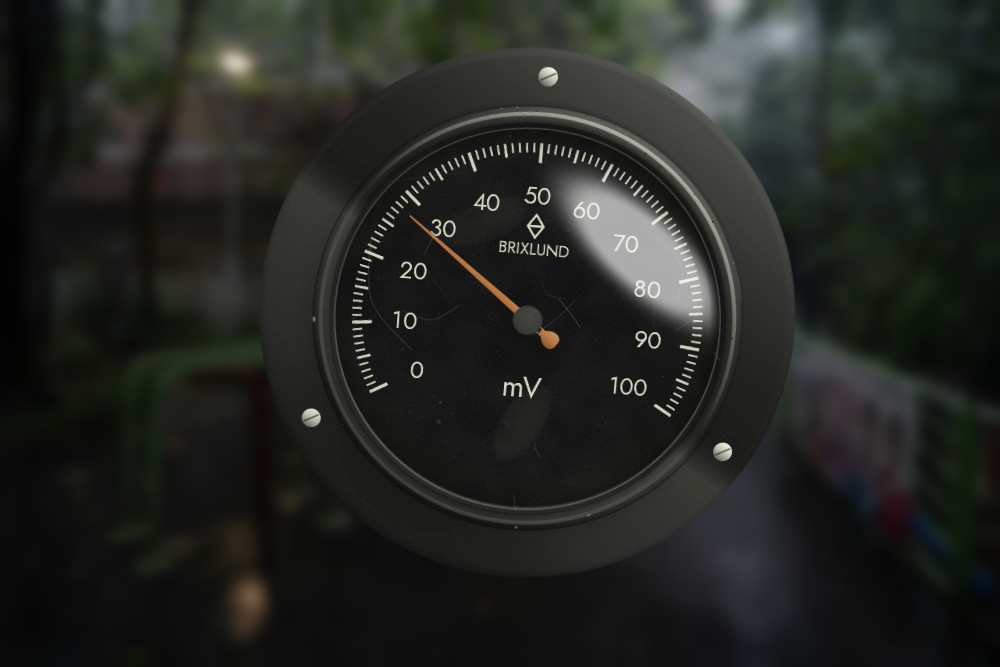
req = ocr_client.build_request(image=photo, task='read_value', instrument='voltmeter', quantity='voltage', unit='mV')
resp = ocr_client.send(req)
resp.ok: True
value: 28 mV
